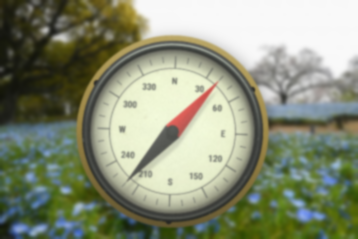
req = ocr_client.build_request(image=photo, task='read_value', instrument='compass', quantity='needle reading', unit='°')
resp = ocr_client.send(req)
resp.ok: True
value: 40 °
